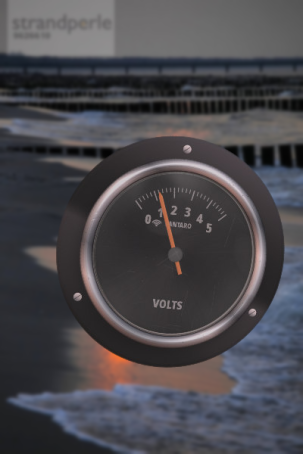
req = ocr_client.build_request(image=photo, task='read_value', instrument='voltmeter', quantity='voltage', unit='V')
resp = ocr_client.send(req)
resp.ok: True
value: 1.2 V
